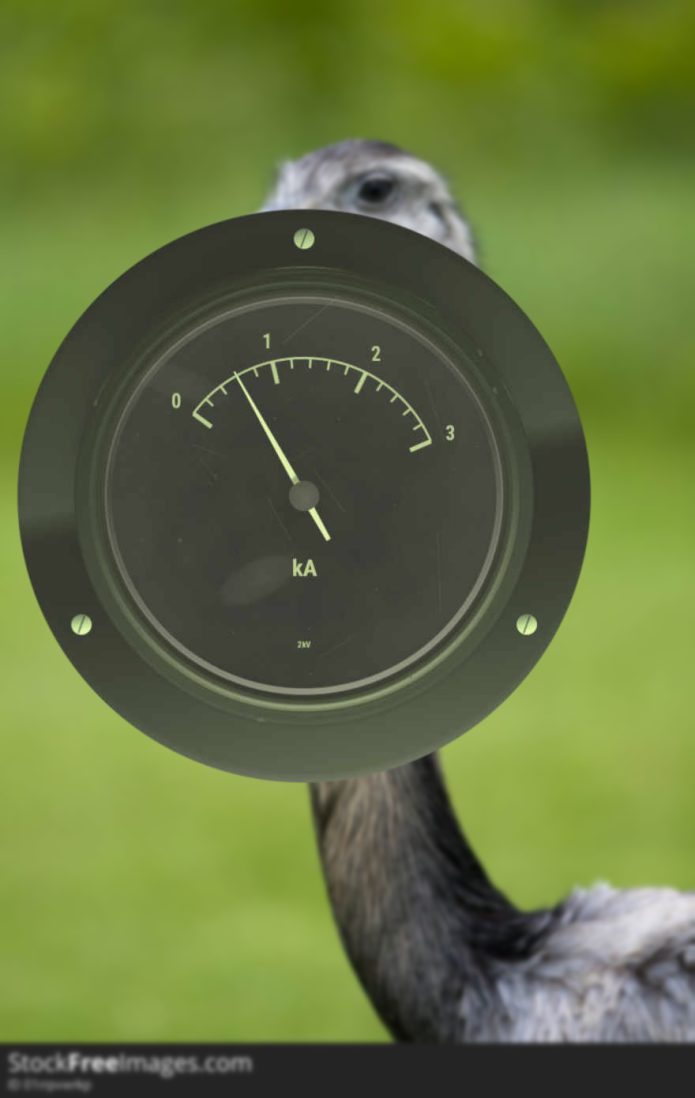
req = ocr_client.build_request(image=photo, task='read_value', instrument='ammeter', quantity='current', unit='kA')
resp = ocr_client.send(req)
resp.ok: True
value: 0.6 kA
